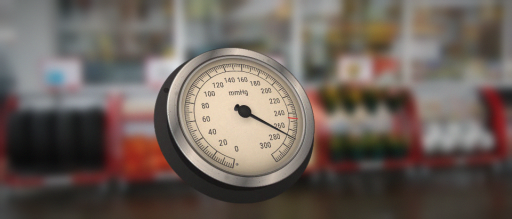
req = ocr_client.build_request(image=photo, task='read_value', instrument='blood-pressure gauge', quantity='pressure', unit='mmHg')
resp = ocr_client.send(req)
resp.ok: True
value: 270 mmHg
